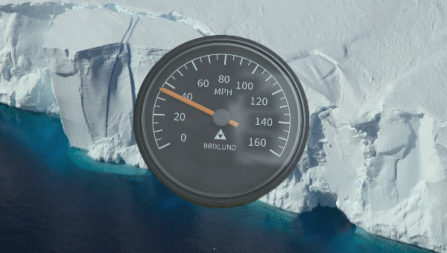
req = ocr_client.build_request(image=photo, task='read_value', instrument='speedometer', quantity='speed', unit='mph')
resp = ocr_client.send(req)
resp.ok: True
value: 35 mph
